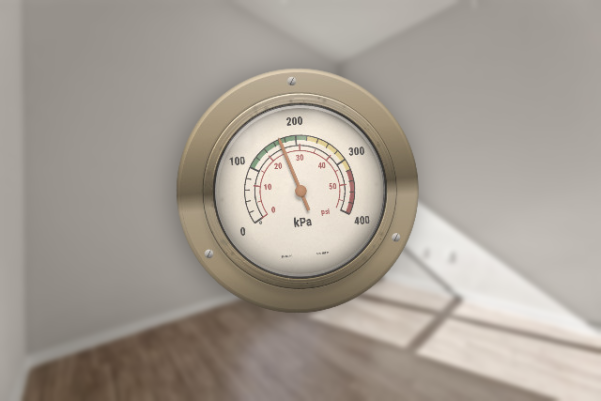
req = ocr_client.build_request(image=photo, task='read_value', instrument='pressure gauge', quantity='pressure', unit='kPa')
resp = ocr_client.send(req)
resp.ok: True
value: 170 kPa
